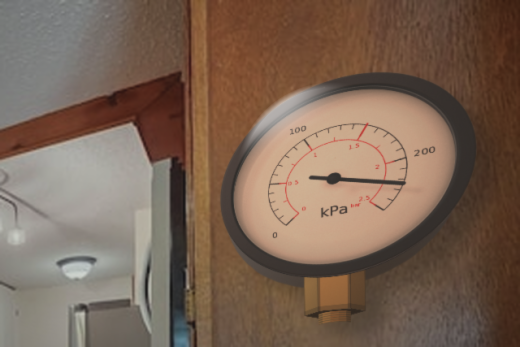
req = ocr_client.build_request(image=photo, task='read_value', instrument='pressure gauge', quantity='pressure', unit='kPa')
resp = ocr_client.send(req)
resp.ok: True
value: 225 kPa
